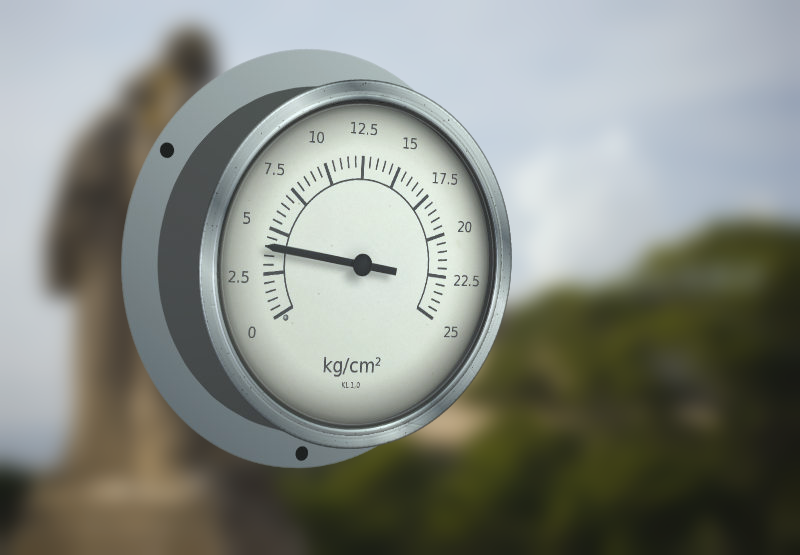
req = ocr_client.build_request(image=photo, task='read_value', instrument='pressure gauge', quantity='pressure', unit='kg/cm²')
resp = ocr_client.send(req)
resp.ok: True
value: 4 kg/cm²
